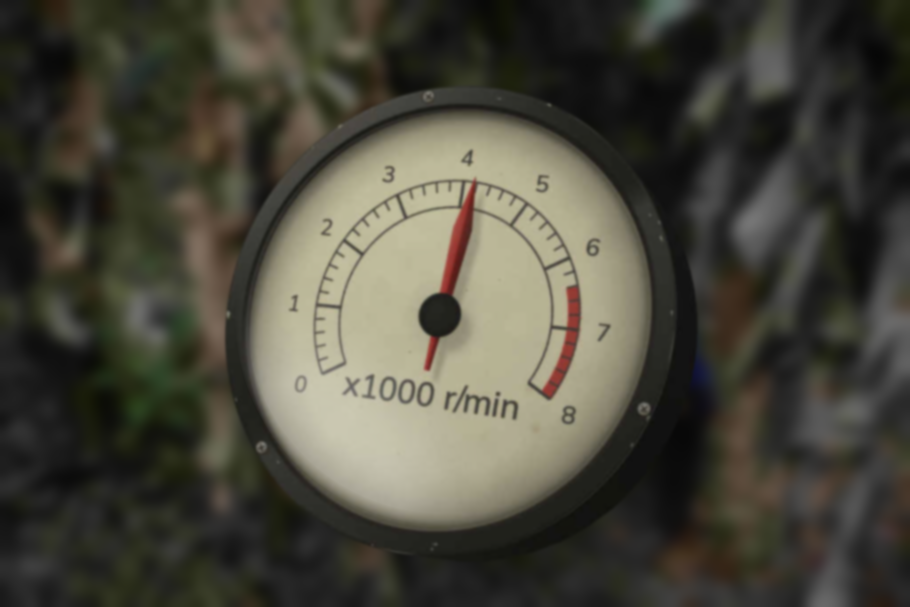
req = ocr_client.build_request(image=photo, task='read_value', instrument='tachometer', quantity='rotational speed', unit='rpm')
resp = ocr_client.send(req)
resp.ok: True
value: 4200 rpm
